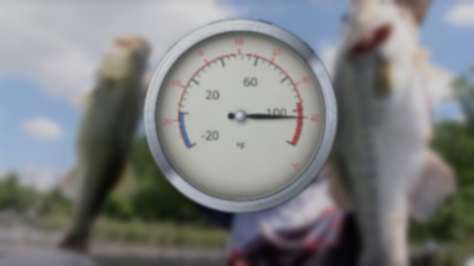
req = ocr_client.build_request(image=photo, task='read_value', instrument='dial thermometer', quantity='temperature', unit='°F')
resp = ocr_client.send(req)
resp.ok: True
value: 104 °F
